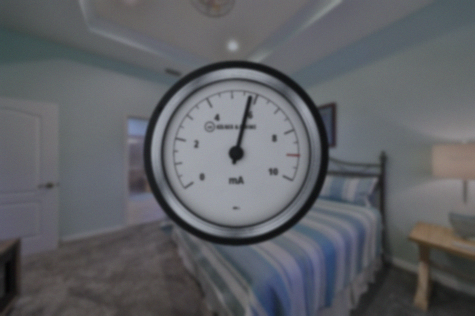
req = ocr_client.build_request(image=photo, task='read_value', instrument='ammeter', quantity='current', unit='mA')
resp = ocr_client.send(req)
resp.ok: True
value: 5.75 mA
